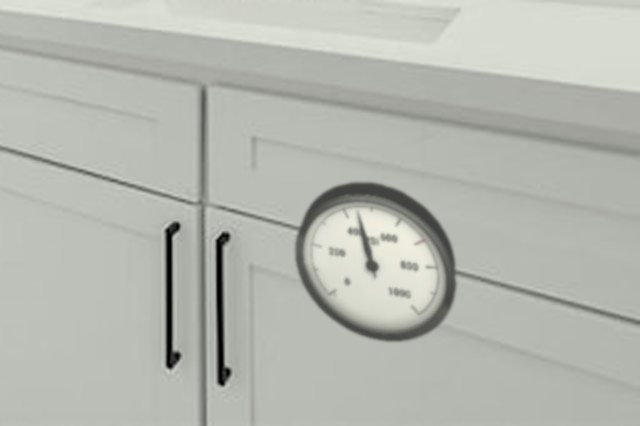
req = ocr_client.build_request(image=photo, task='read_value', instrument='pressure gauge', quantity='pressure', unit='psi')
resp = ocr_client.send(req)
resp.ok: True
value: 450 psi
